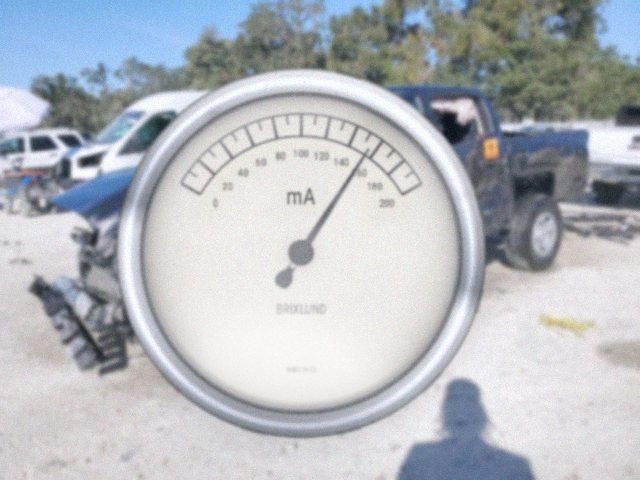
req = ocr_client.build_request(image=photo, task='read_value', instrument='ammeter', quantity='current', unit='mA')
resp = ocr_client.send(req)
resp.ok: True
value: 155 mA
